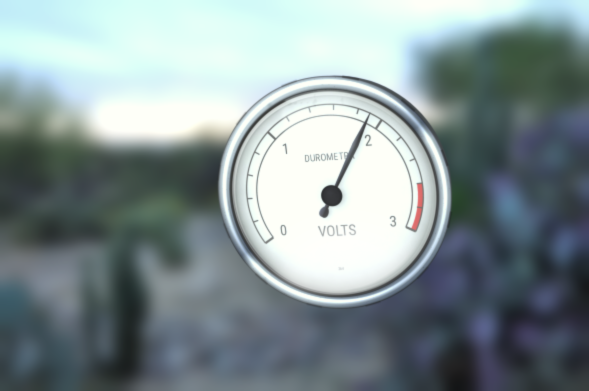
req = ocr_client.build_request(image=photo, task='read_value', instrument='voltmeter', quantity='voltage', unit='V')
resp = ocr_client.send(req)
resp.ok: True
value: 1.9 V
